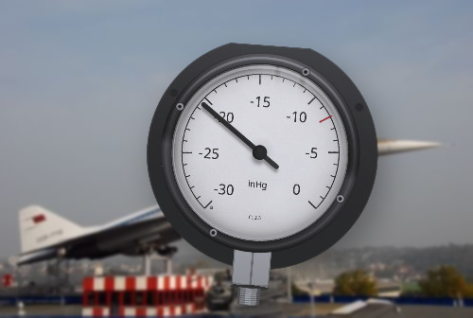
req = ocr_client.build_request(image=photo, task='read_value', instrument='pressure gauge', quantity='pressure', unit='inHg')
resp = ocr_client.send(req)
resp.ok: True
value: -20.5 inHg
